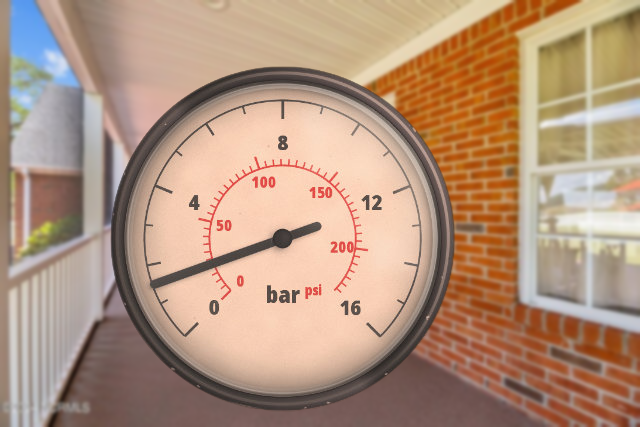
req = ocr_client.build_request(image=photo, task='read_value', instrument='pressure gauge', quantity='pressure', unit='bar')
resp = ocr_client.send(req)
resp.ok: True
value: 1.5 bar
